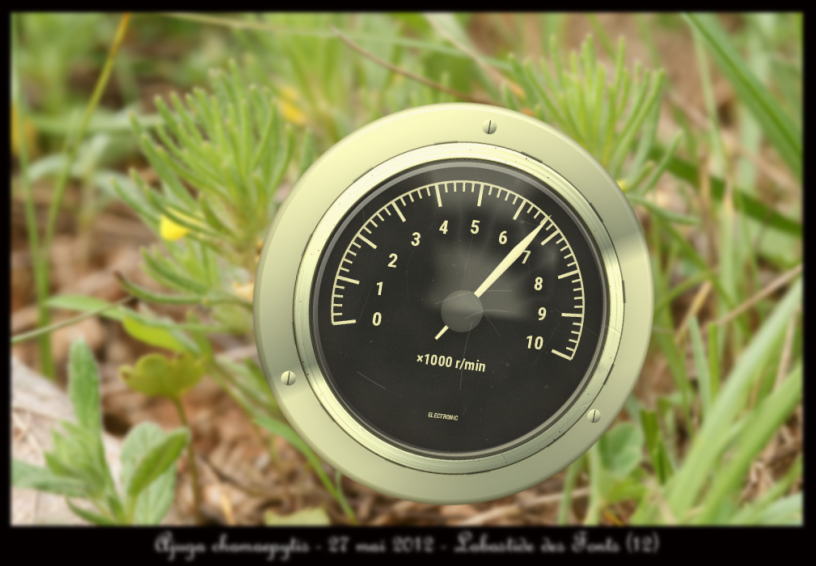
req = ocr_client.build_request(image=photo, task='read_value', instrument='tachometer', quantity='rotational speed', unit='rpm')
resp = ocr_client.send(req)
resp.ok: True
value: 6600 rpm
